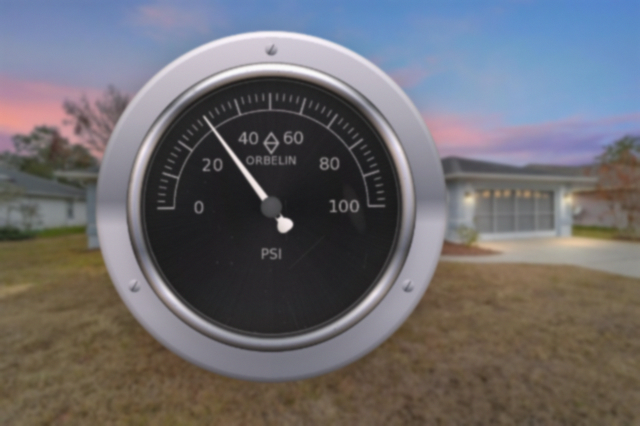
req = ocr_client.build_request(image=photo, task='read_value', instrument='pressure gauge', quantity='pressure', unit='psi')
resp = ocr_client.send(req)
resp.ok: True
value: 30 psi
